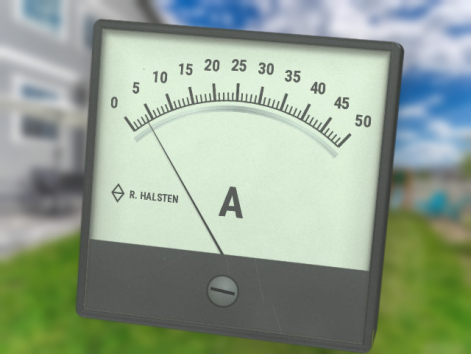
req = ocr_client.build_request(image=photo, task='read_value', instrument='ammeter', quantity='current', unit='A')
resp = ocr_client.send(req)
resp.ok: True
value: 4 A
